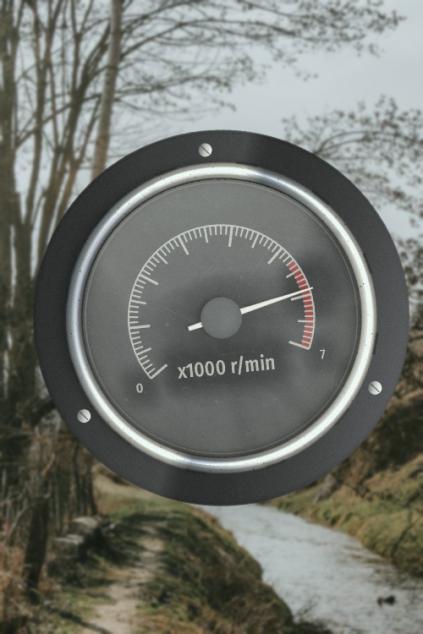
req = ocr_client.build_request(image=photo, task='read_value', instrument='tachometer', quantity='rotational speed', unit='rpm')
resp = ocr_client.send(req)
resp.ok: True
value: 5900 rpm
